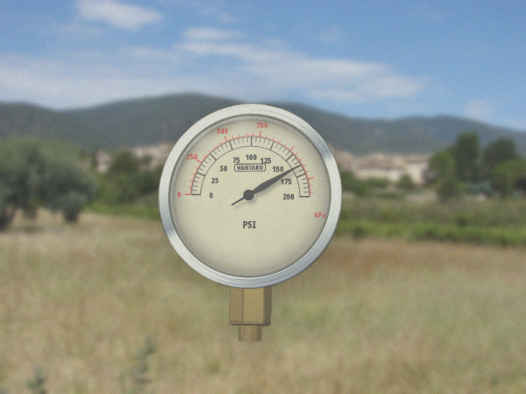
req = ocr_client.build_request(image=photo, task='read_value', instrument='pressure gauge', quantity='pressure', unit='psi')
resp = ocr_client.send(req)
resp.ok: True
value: 165 psi
